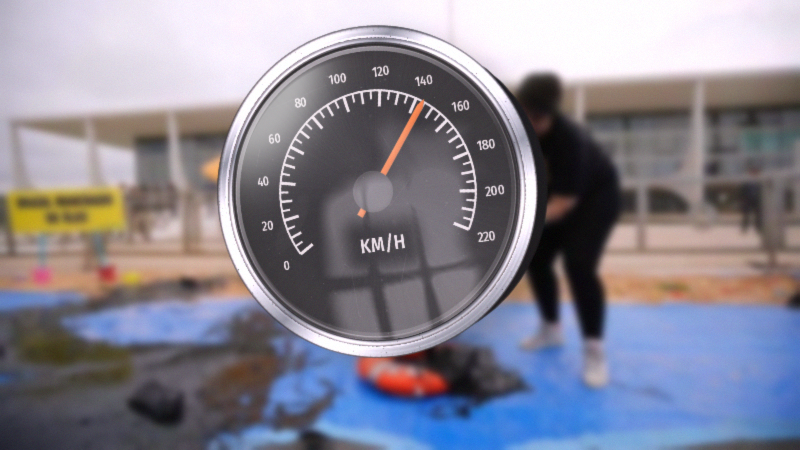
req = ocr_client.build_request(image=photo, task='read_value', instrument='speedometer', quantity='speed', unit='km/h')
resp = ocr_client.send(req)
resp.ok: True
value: 145 km/h
